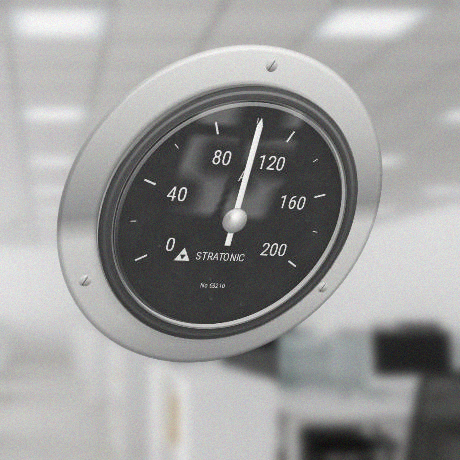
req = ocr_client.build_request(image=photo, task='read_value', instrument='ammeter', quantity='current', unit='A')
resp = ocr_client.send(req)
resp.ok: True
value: 100 A
